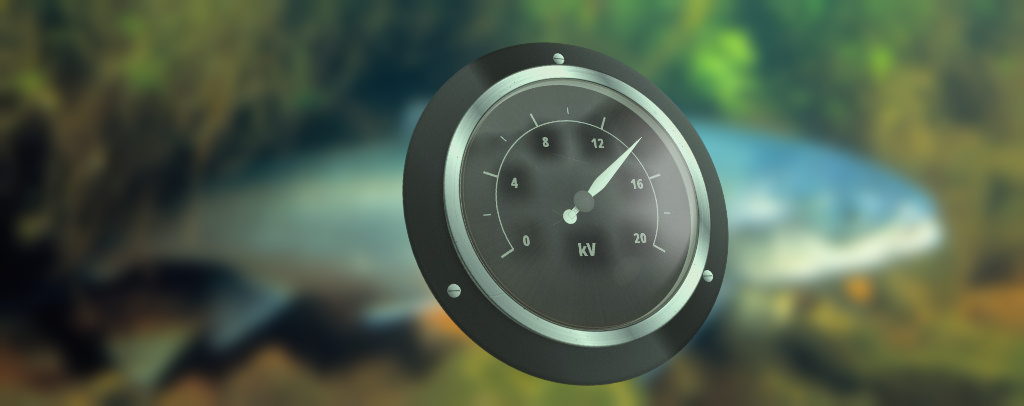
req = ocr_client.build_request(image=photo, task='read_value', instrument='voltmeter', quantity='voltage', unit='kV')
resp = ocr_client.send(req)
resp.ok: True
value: 14 kV
